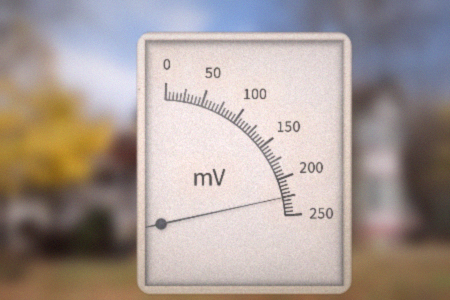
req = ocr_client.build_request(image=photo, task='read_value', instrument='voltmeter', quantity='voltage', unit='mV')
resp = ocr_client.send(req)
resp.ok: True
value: 225 mV
